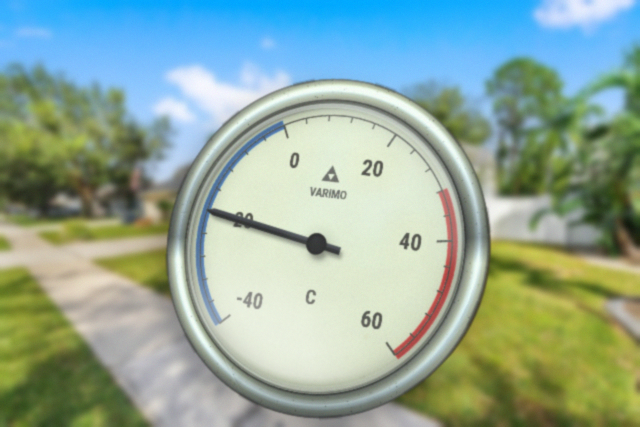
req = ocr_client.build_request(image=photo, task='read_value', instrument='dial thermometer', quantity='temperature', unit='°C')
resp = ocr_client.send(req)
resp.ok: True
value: -20 °C
